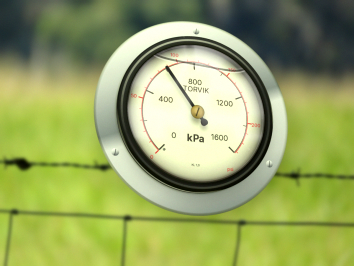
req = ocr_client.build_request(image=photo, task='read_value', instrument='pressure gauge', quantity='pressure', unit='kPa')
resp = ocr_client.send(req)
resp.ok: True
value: 600 kPa
